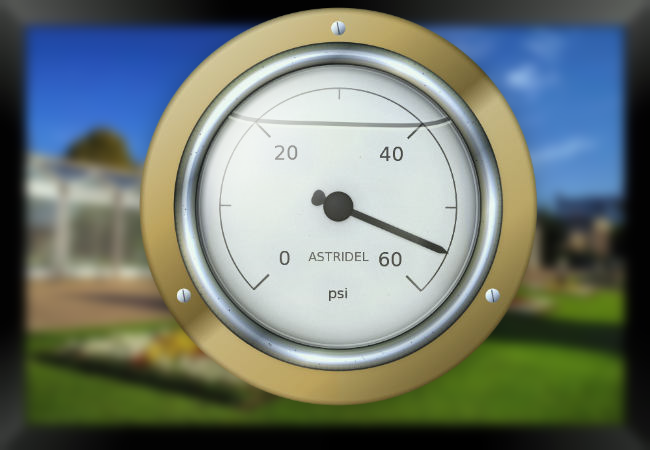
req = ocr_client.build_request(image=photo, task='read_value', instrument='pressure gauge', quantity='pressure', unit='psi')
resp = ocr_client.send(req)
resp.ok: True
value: 55 psi
